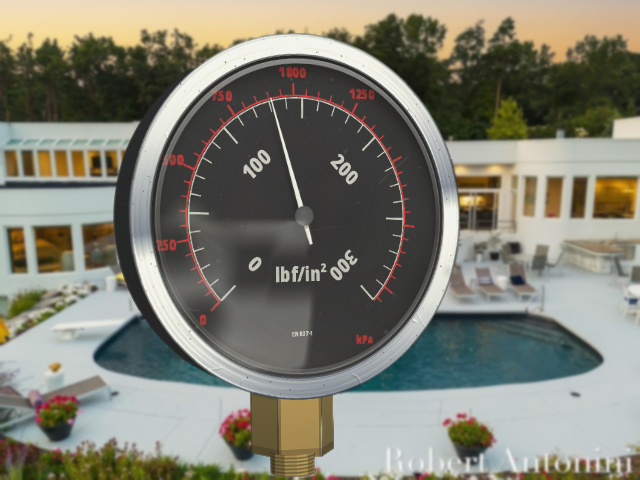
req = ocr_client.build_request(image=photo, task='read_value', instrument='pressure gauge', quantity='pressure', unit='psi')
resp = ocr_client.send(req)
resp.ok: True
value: 130 psi
